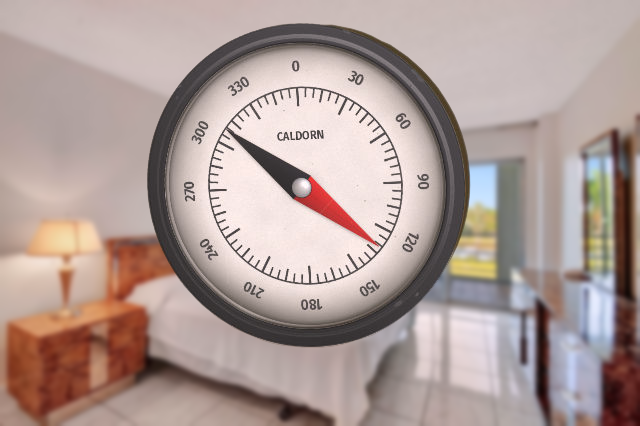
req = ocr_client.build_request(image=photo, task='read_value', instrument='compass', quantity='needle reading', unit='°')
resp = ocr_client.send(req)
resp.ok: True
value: 130 °
